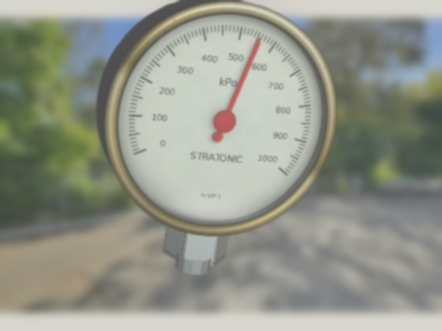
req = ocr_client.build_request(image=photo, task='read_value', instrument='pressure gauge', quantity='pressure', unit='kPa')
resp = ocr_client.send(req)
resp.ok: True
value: 550 kPa
